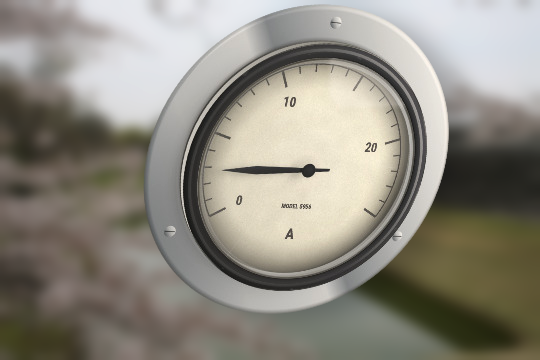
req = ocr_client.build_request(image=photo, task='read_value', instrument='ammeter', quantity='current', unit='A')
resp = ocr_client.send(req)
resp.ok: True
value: 3 A
